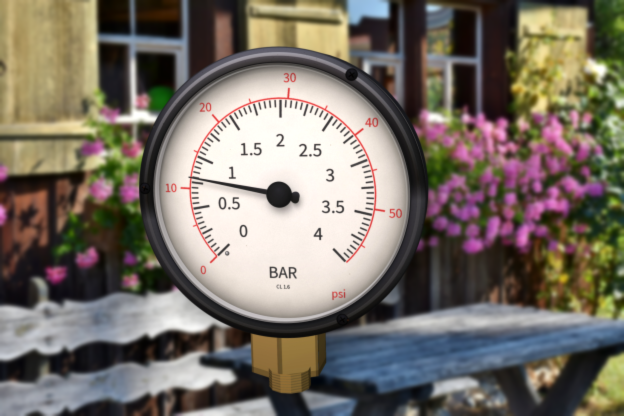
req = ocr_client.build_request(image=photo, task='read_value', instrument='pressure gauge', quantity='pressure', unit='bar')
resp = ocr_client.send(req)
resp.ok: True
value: 0.8 bar
